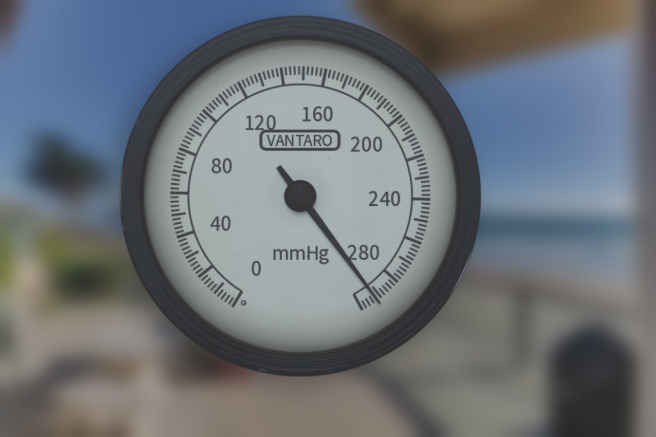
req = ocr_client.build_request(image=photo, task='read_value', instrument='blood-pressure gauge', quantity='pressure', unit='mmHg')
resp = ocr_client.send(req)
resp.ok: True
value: 292 mmHg
